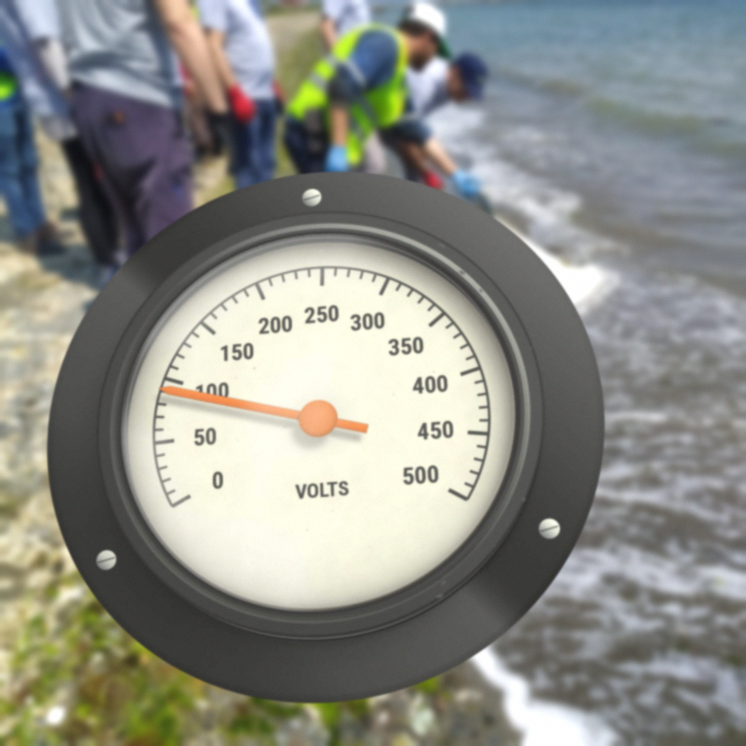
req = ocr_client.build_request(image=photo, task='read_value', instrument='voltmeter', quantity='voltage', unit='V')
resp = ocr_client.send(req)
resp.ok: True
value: 90 V
